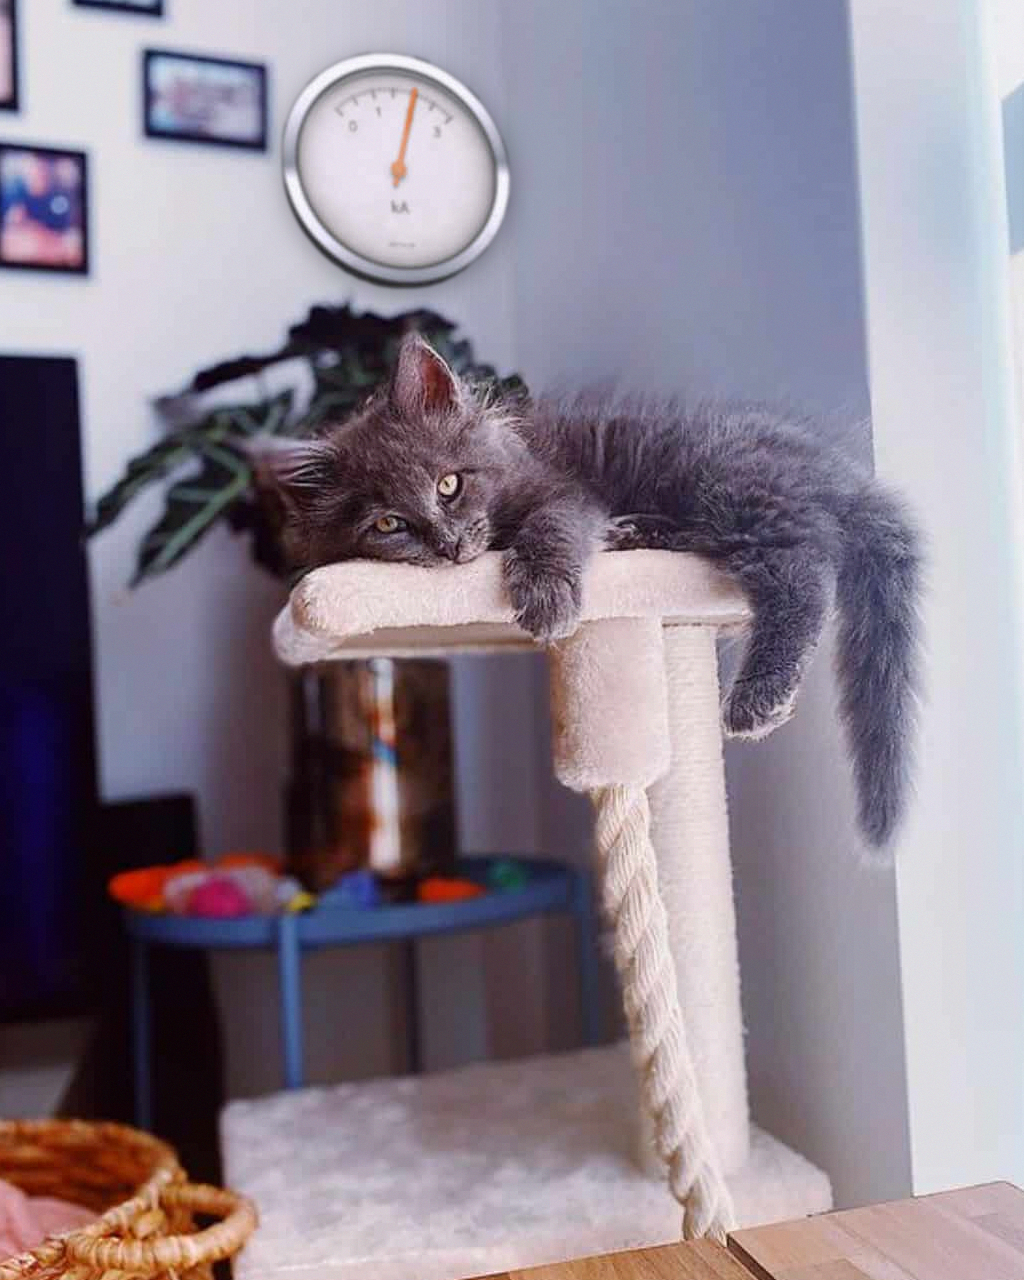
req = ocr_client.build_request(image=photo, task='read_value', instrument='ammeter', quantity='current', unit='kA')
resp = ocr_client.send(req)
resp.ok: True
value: 2 kA
